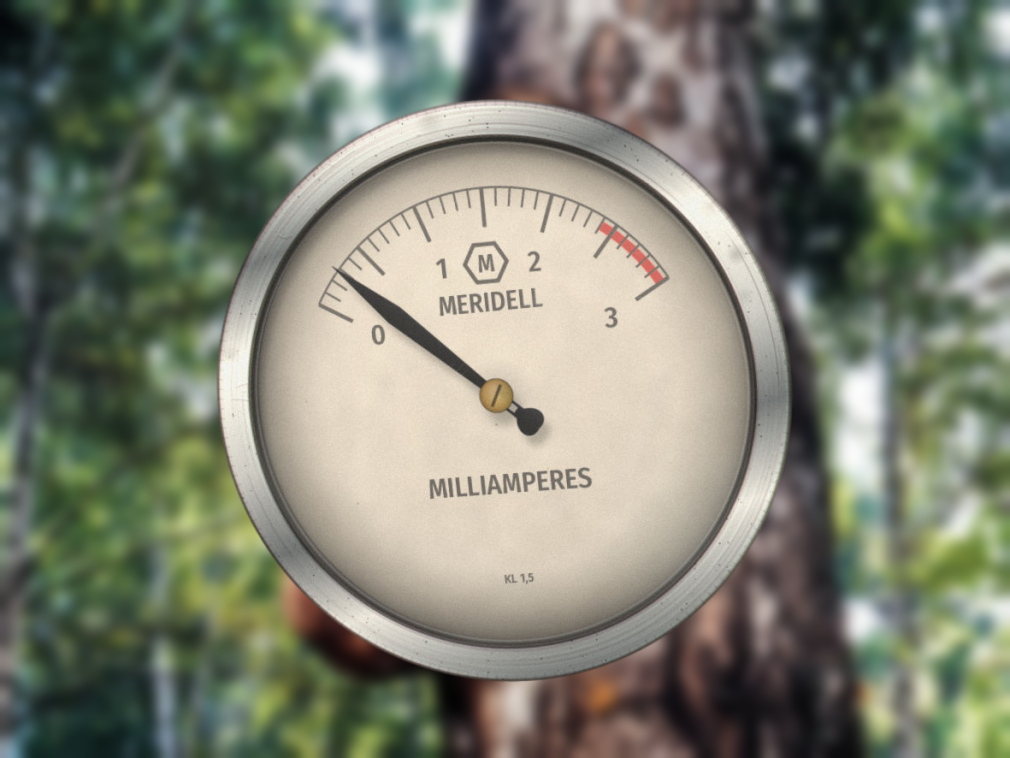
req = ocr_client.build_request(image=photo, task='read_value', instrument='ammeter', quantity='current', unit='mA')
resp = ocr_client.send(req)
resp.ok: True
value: 0.3 mA
